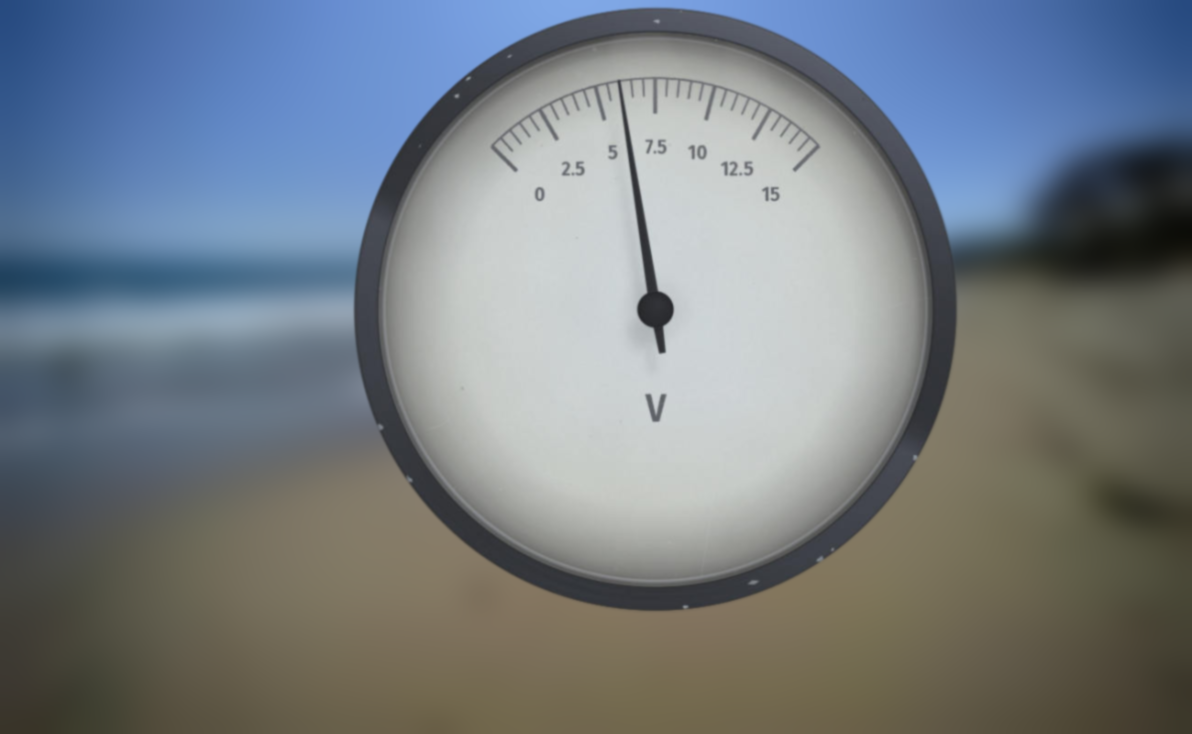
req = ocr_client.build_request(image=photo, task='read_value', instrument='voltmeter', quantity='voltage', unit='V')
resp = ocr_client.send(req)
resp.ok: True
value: 6 V
